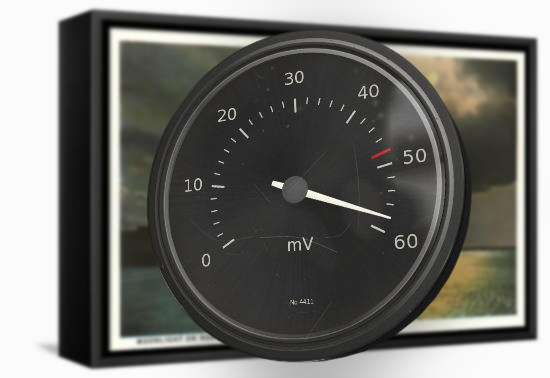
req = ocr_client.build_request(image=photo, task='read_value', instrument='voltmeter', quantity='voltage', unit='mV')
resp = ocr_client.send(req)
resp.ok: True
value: 58 mV
